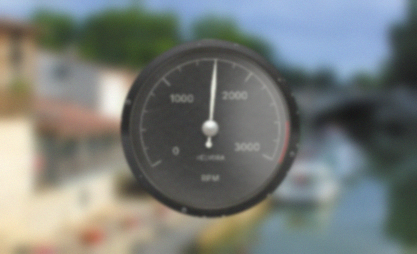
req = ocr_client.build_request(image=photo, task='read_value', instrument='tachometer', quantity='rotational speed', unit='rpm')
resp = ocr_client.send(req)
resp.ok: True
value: 1600 rpm
